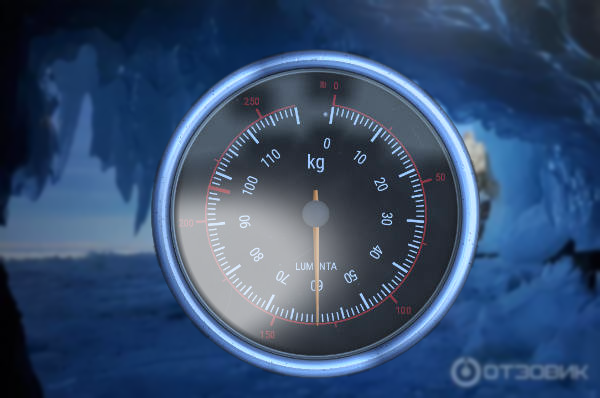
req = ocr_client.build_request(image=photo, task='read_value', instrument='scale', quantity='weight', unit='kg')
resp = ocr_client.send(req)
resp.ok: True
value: 60 kg
